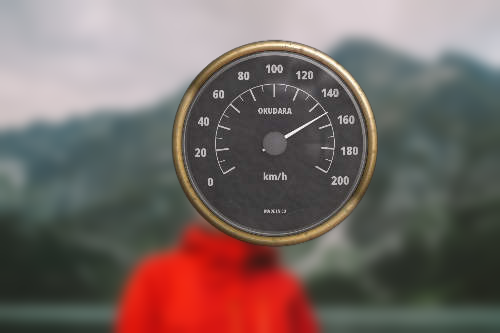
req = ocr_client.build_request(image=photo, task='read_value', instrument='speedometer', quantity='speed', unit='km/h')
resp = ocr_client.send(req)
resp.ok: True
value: 150 km/h
